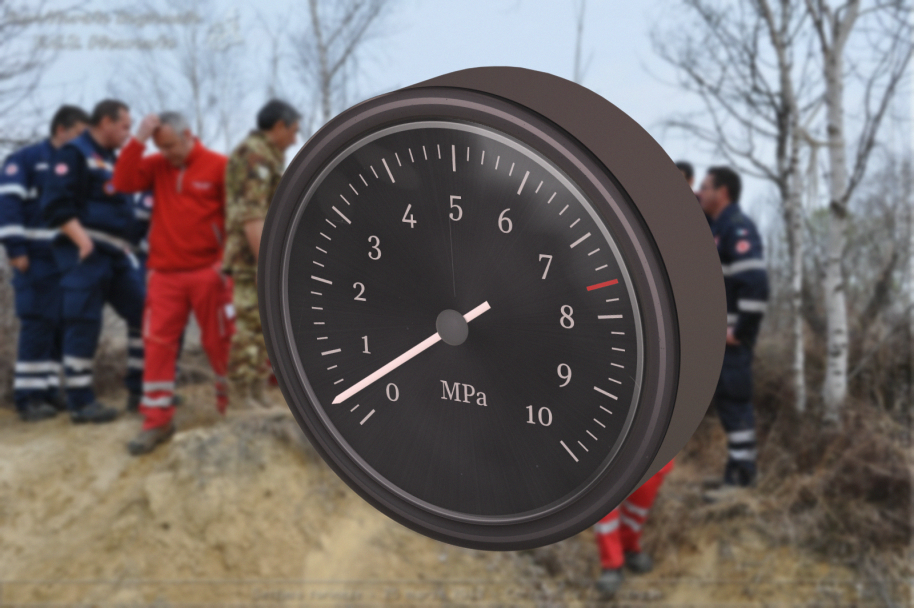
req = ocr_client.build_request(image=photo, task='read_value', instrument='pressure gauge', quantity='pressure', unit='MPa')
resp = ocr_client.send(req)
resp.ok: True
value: 0.4 MPa
